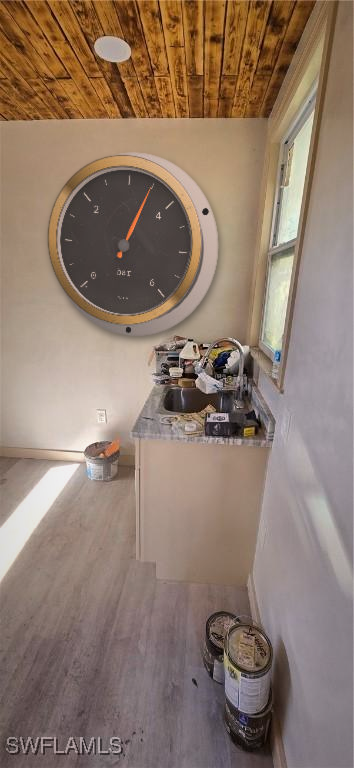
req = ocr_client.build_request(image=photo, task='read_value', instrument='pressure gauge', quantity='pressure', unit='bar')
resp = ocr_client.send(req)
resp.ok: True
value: 3.5 bar
